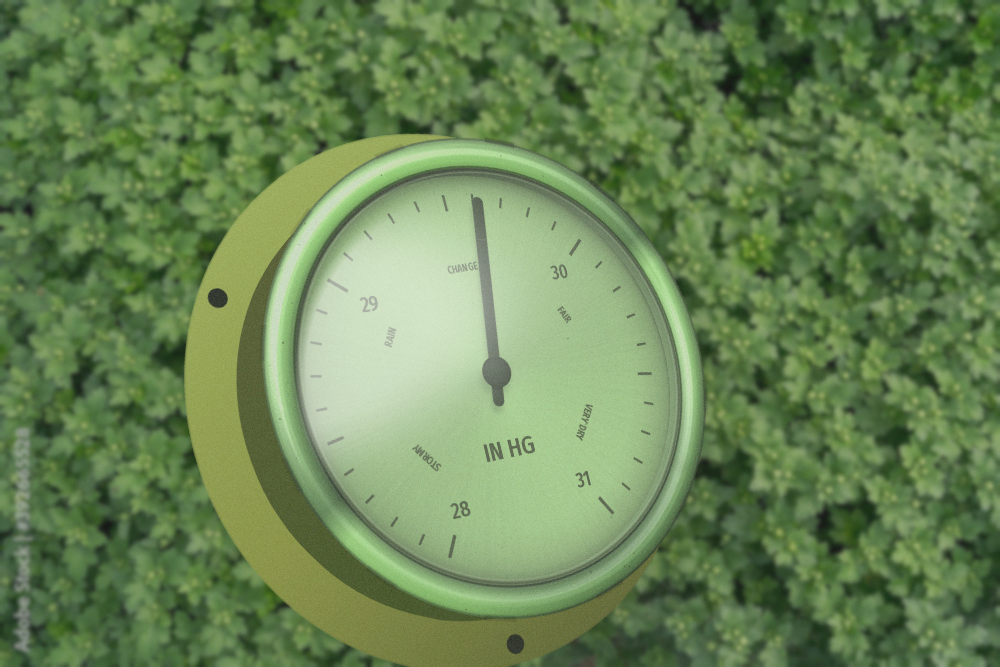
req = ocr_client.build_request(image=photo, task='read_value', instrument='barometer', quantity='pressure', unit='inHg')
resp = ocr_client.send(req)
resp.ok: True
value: 29.6 inHg
